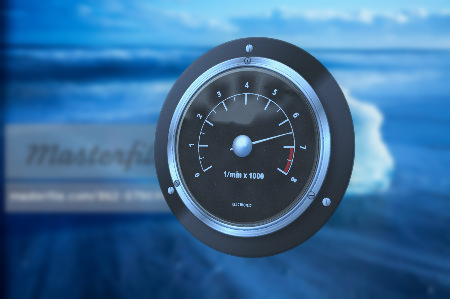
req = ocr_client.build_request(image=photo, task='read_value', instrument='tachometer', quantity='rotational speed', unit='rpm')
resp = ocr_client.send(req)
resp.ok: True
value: 6500 rpm
